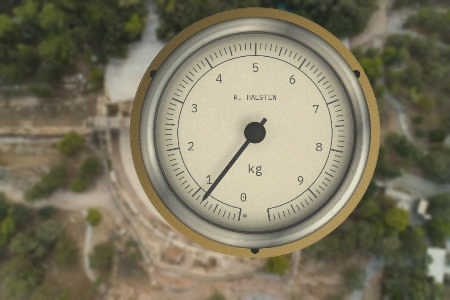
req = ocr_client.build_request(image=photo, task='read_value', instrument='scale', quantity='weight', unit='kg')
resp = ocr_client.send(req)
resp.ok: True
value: 0.8 kg
